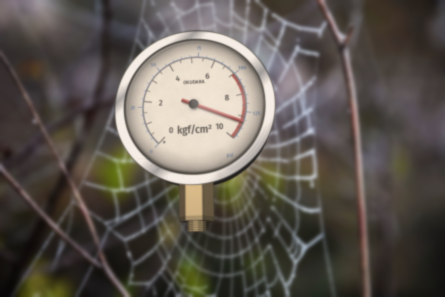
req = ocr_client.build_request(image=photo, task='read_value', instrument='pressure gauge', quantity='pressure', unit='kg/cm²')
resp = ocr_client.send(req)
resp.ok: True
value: 9.25 kg/cm²
